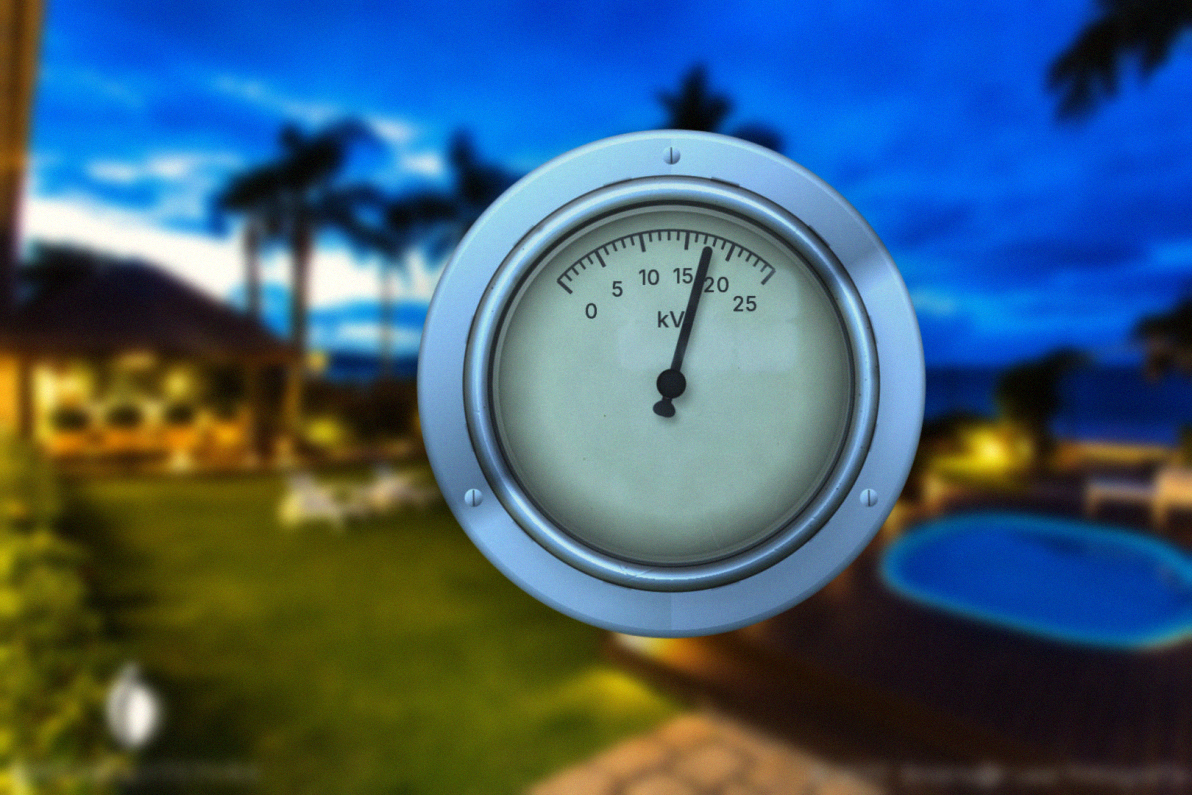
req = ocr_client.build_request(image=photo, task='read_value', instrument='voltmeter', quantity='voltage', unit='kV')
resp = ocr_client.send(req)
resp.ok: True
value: 17.5 kV
